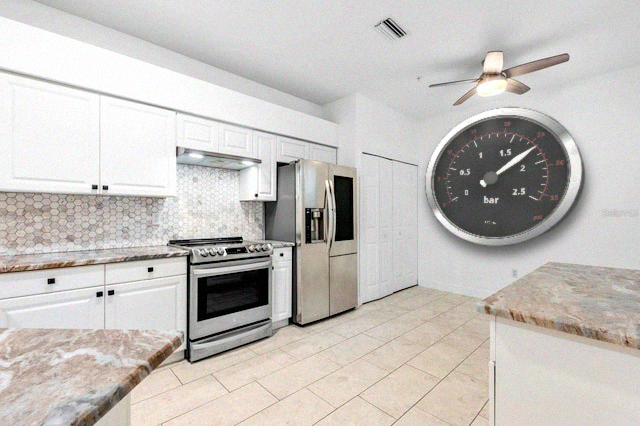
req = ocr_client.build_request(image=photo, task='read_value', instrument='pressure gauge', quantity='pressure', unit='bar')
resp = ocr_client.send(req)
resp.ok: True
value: 1.8 bar
